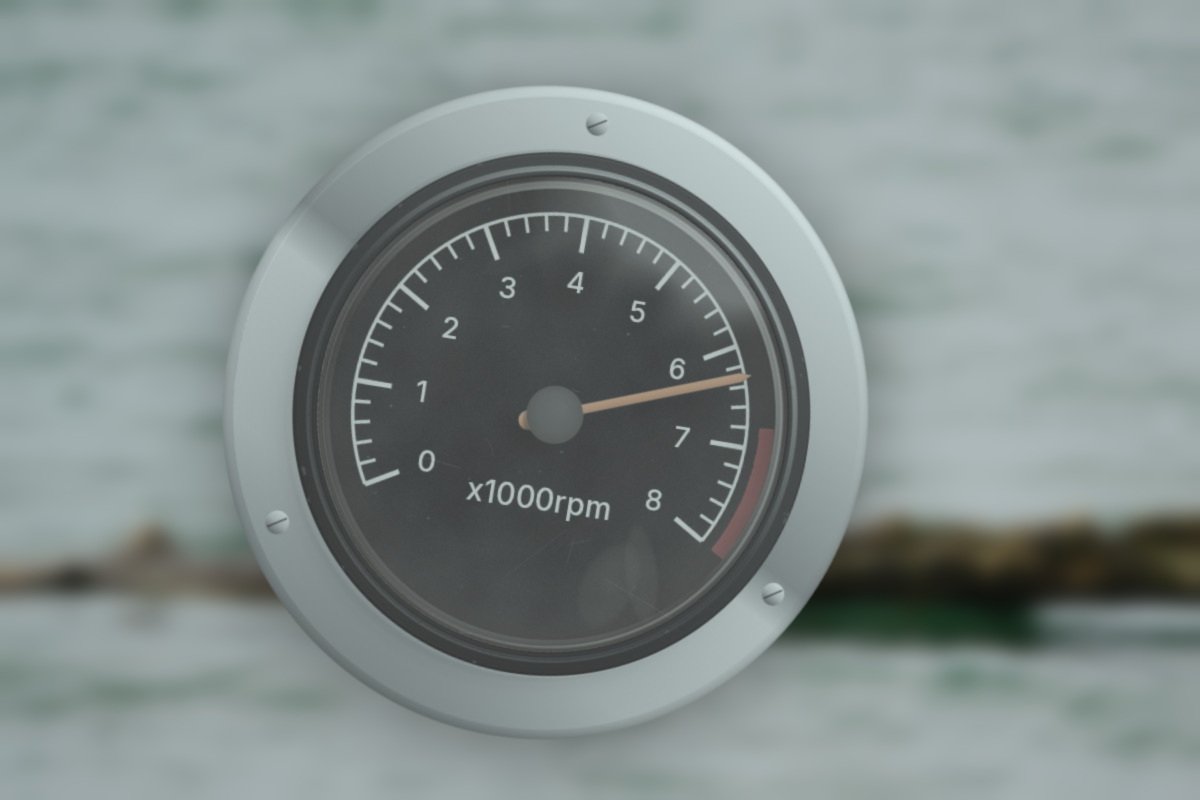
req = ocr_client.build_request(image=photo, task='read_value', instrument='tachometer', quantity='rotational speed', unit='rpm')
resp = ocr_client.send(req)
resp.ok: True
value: 6300 rpm
